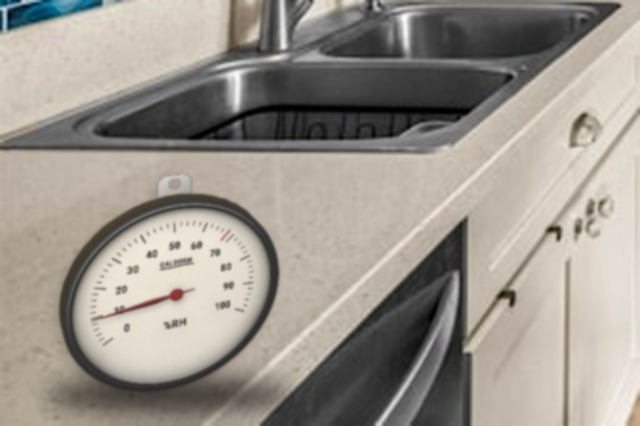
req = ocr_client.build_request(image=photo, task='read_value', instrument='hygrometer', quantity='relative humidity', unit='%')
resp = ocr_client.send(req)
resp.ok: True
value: 10 %
